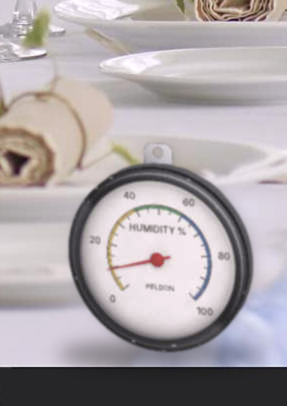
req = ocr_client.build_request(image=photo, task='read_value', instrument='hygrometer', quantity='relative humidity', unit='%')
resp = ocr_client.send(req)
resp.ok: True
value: 10 %
